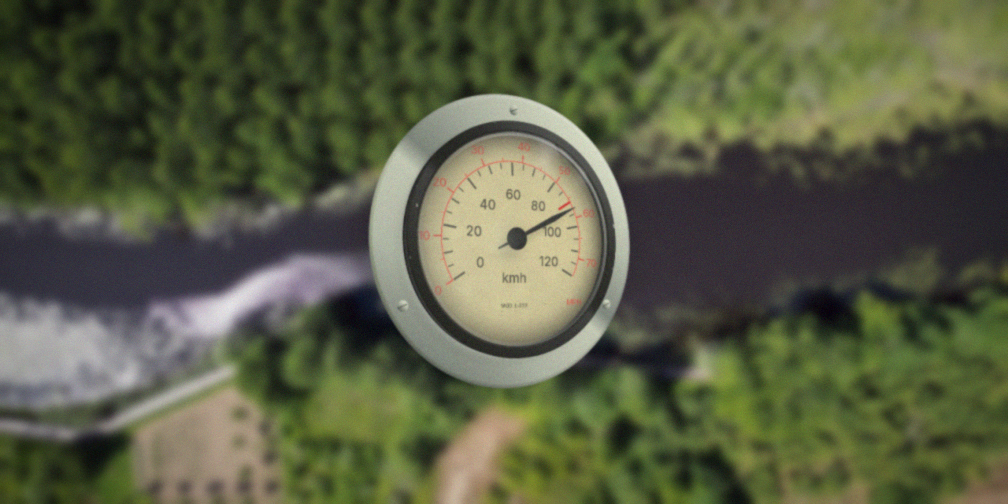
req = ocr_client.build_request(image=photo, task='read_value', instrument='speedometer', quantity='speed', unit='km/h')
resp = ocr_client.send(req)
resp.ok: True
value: 92.5 km/h
